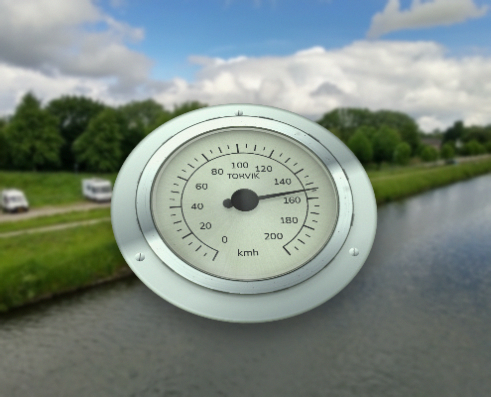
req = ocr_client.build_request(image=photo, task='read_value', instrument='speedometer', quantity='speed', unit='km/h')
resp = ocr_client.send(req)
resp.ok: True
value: 155 km/h
